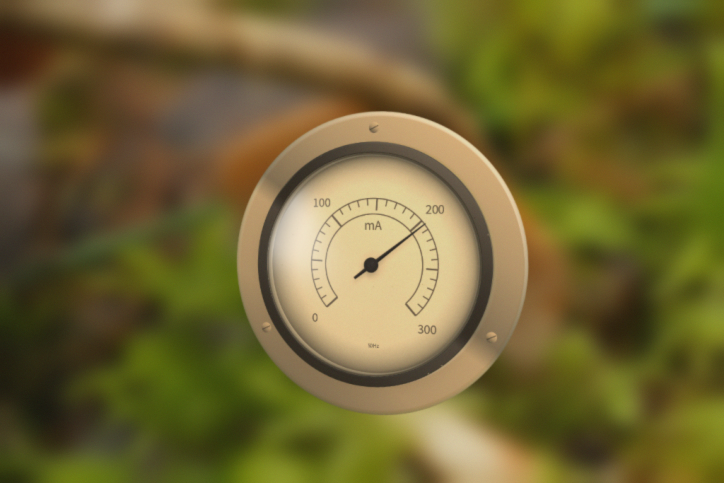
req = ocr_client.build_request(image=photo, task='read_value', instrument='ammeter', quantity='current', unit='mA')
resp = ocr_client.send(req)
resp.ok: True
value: 205 mA
